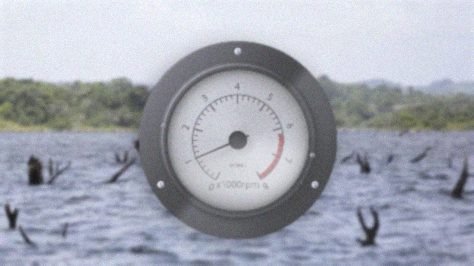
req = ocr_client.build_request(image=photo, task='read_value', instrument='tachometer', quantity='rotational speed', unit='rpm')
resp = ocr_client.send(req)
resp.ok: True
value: 1000 rpm
